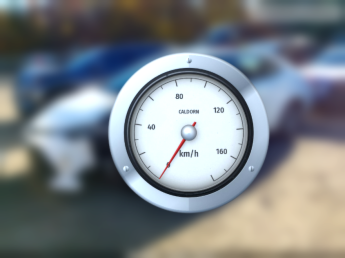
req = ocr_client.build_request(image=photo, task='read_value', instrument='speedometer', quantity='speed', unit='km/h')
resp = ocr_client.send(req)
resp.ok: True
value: 0 km/h
